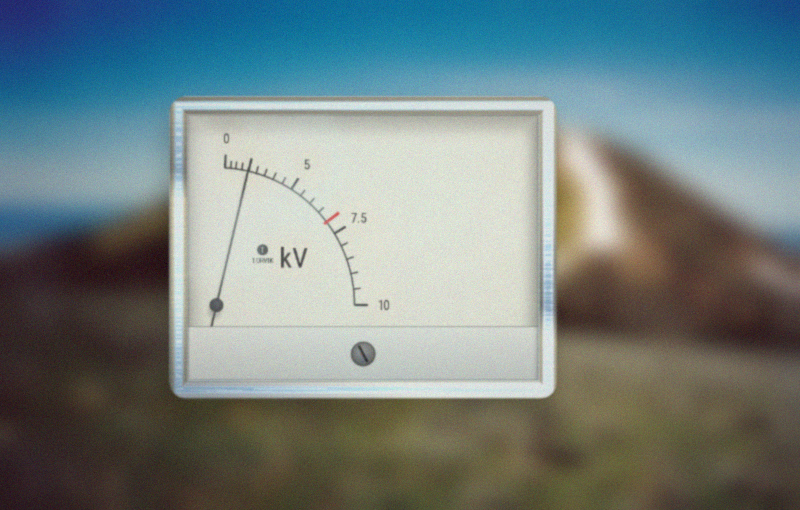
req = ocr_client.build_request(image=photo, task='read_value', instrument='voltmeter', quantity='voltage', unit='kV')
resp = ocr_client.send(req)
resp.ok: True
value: 2.5 kV
